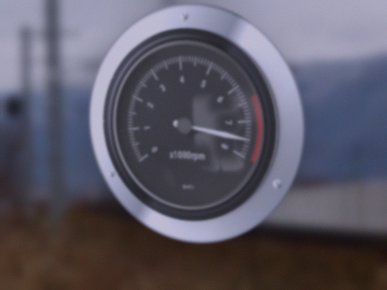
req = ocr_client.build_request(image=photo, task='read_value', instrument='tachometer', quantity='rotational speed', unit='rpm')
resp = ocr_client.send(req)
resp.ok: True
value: 7500 rpm
